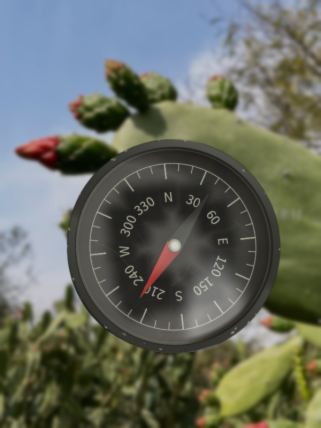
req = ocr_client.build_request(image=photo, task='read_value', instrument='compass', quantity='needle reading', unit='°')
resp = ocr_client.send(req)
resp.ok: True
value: 220 °
